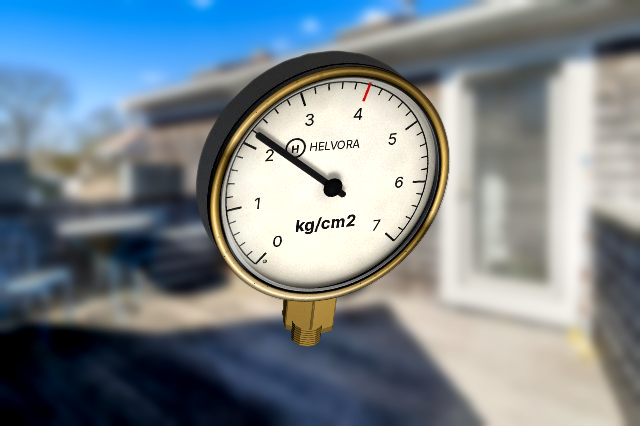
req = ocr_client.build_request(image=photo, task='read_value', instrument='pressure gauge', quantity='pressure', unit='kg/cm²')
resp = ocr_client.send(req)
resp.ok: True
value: 2.2 kg/cm²
